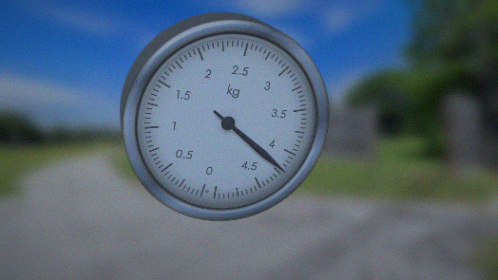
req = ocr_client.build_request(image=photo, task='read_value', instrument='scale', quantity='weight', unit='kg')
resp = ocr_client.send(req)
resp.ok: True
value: 4.2 kg
